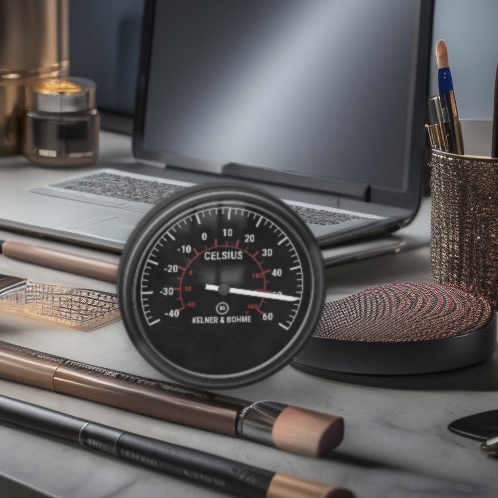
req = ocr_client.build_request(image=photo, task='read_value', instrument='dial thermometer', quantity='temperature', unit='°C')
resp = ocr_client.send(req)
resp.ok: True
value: 50 °C
